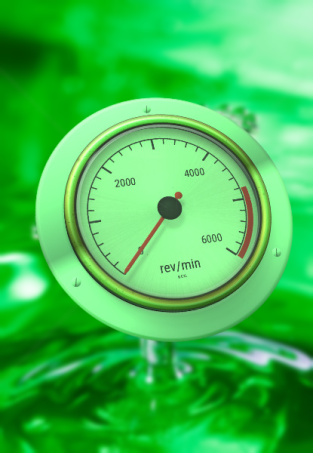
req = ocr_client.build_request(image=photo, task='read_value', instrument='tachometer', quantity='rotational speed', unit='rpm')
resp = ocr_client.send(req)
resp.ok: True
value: 0 rpm
